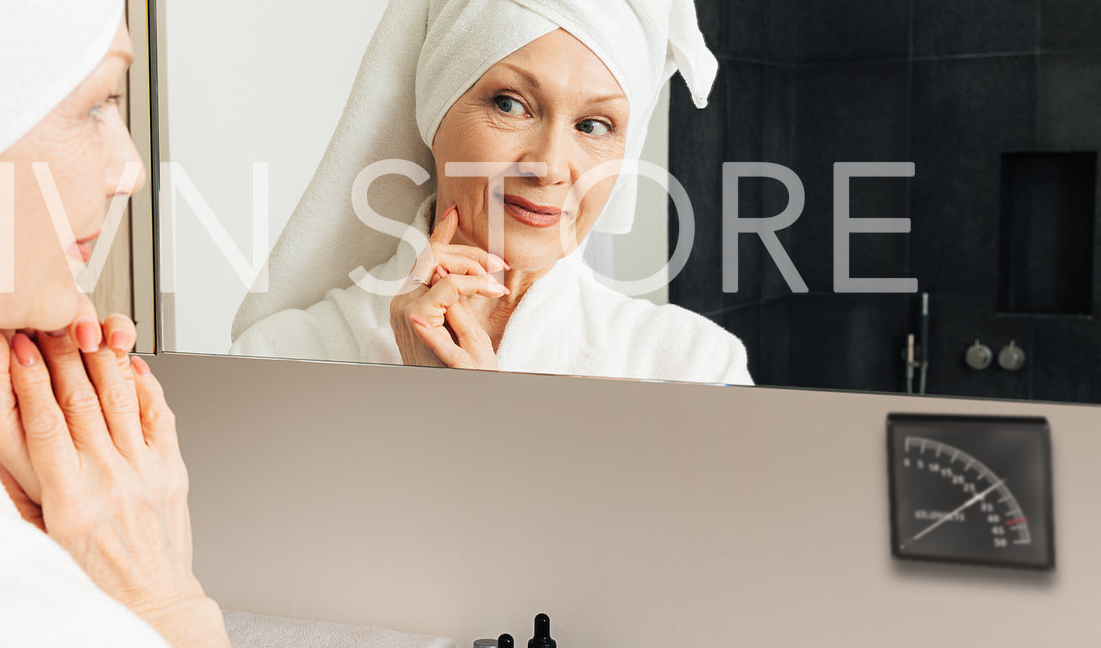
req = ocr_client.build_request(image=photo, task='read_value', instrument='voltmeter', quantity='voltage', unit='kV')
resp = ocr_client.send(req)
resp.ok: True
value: 30 kV
